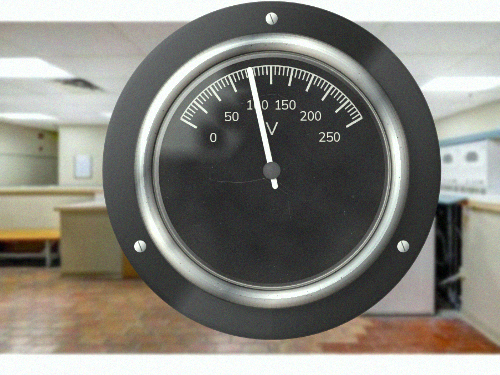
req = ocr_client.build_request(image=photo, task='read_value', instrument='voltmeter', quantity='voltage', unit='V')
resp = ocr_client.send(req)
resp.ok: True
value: 100 V
